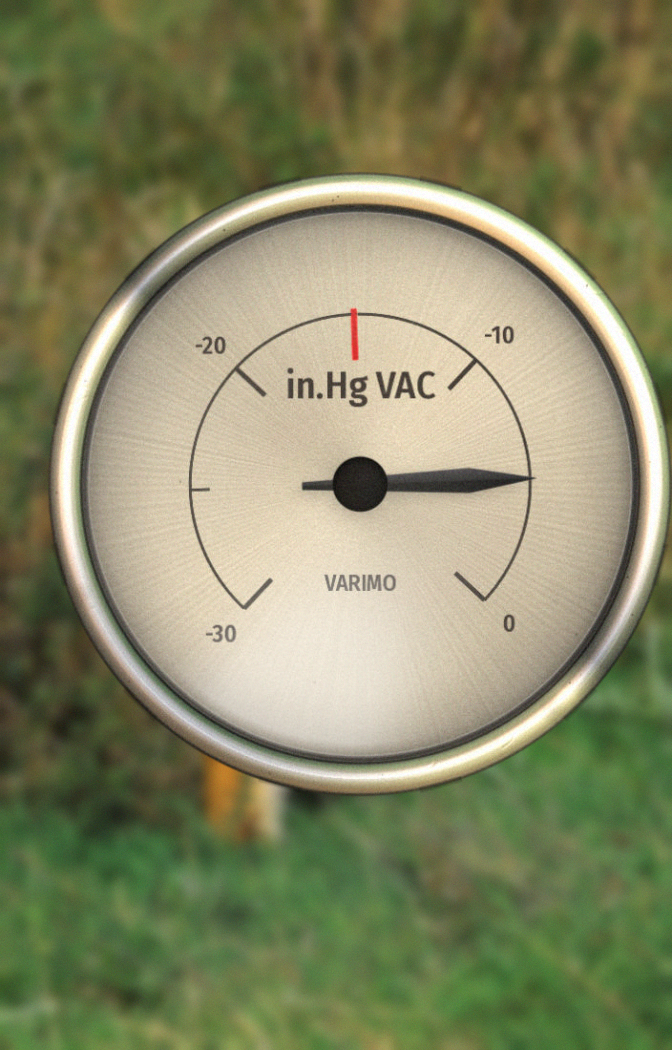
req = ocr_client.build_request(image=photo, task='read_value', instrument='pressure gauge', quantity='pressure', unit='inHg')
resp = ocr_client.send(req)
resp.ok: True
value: -5 inHg
